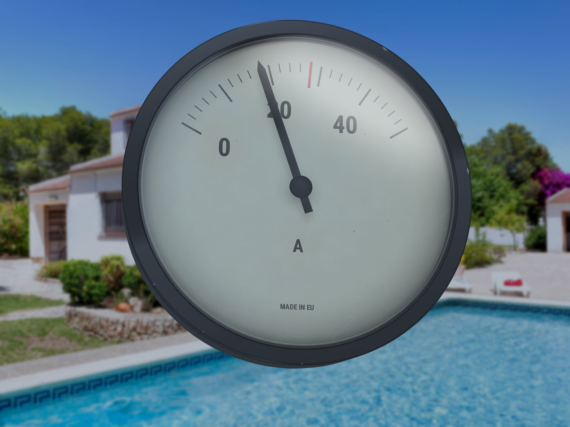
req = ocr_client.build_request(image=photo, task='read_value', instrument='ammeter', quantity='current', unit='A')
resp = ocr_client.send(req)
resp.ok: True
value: 18 A
